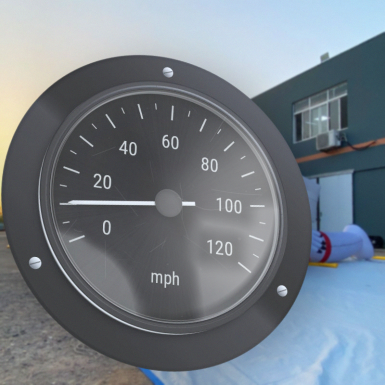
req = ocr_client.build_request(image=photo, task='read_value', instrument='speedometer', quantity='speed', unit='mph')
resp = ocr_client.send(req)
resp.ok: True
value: 10 mph
